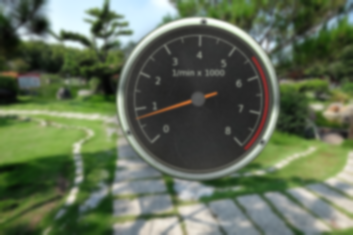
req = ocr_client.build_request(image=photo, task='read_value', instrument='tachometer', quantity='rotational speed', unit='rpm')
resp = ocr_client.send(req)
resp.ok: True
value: 750 rpm
